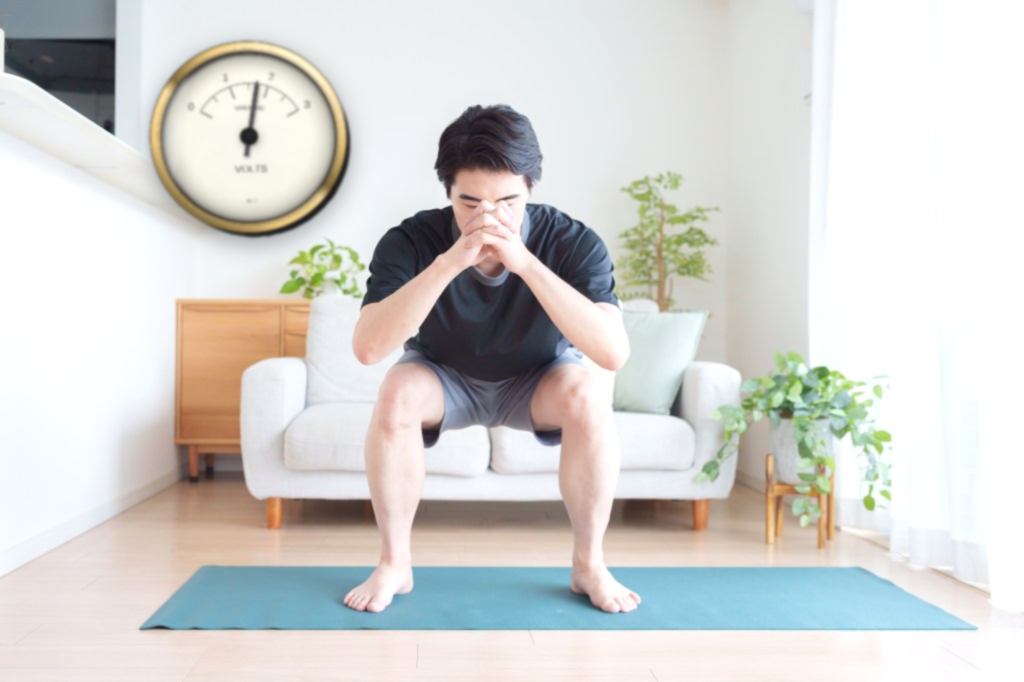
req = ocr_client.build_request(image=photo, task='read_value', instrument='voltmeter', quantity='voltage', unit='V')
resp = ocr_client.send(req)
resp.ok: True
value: 1.75 V
